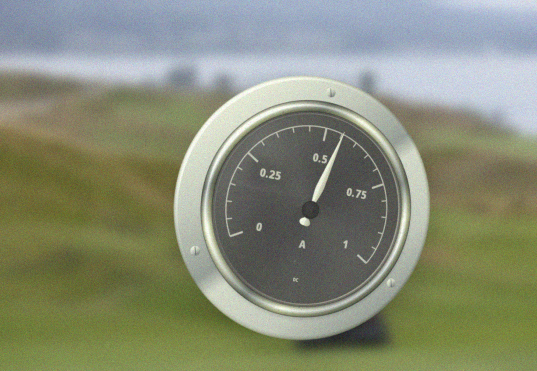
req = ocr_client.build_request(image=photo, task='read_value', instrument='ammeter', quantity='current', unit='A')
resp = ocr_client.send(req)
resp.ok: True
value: 0.55 A
